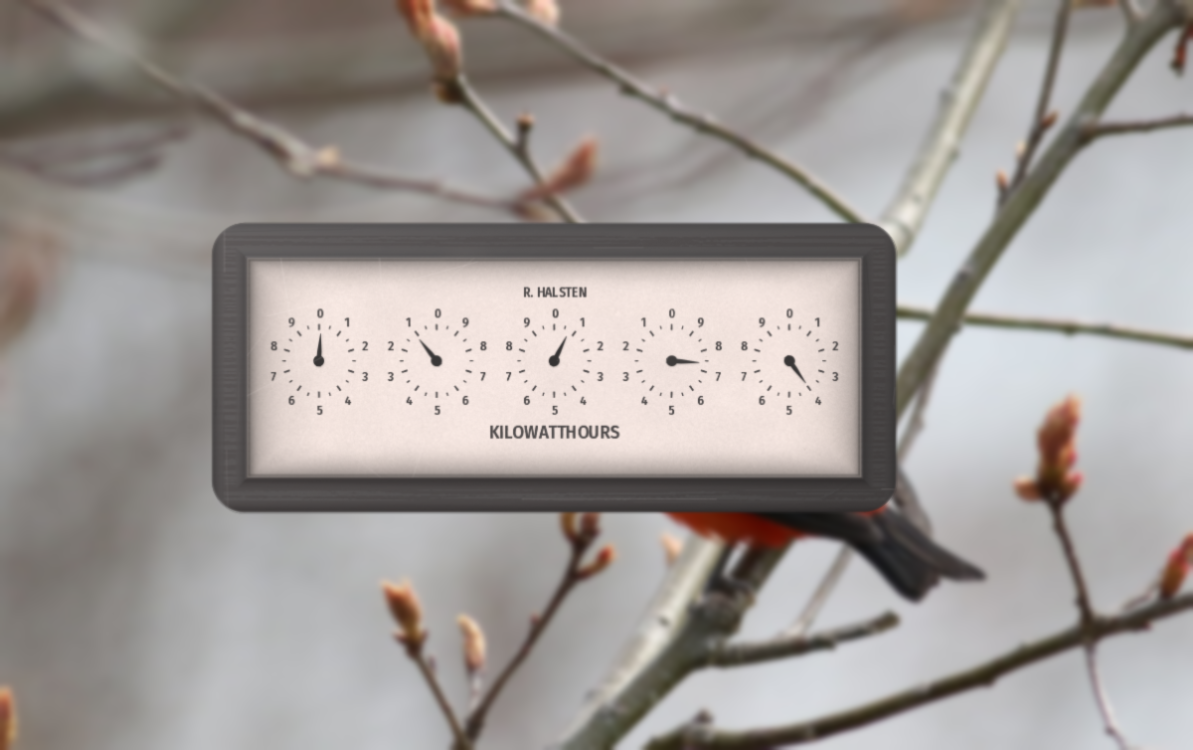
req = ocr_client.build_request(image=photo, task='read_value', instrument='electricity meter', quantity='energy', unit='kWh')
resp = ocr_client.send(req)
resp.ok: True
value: 1074 kWh
